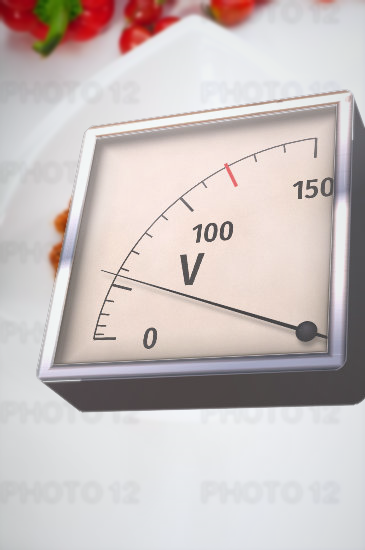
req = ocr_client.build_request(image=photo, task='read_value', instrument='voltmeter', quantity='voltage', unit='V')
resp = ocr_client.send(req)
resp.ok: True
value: 55 V
